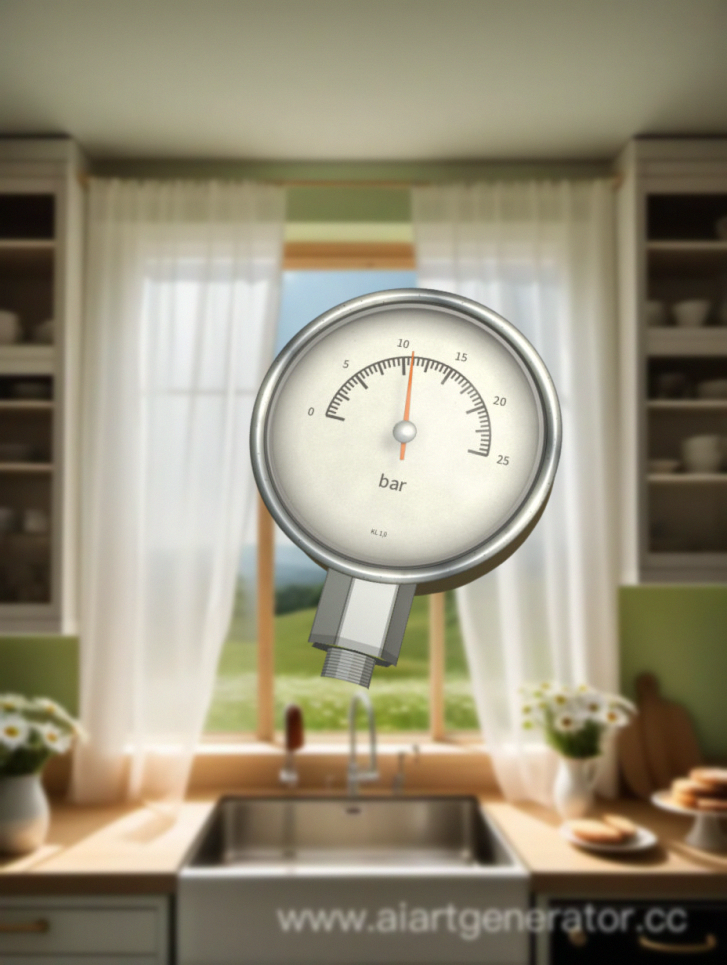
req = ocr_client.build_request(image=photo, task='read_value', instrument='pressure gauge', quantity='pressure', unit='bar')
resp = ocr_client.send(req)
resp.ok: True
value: 11 bar
